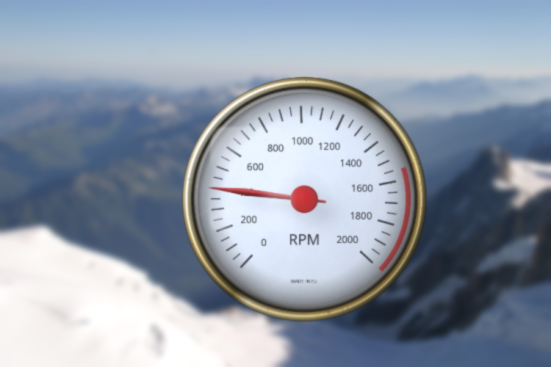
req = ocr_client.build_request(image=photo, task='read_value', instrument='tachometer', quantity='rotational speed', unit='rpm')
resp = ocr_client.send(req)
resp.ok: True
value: 400 rpm
